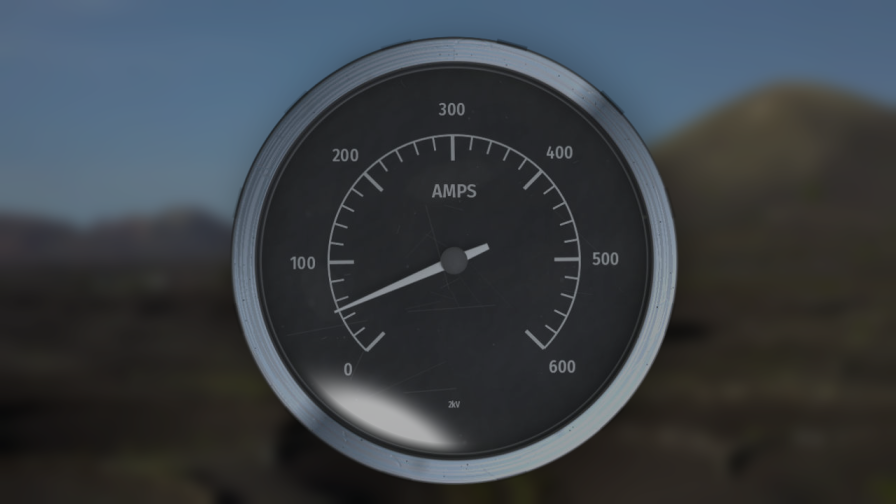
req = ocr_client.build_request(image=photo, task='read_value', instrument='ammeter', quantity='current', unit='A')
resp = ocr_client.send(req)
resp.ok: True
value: 50 A
